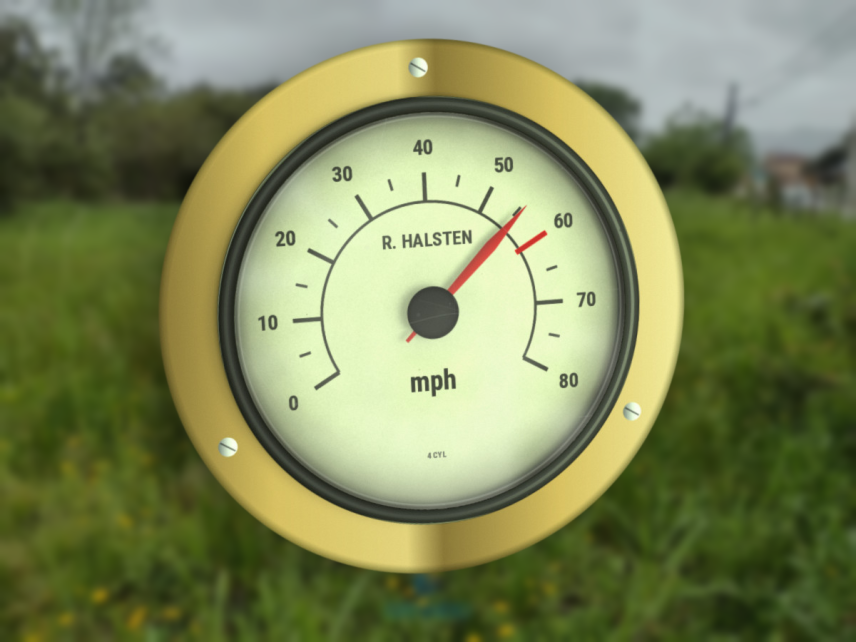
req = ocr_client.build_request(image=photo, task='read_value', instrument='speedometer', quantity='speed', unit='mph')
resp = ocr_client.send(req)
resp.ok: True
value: 55 mph
